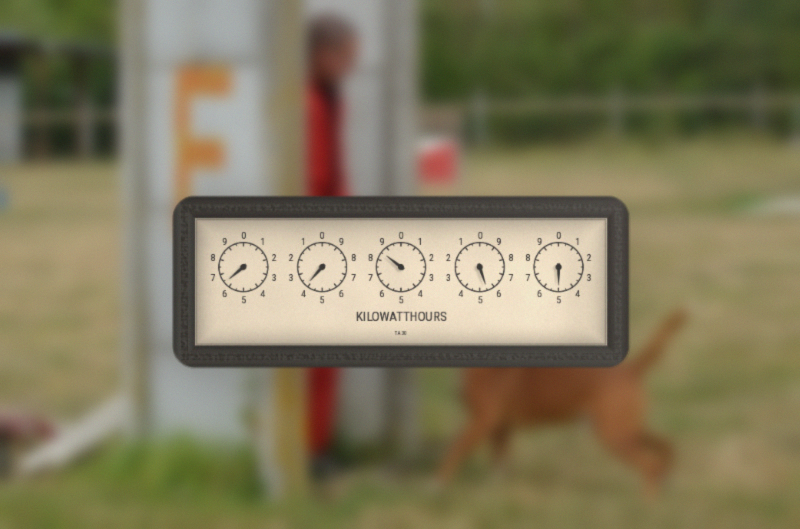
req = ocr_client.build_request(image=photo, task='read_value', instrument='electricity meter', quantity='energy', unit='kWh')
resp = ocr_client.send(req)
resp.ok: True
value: 63855 kWh
